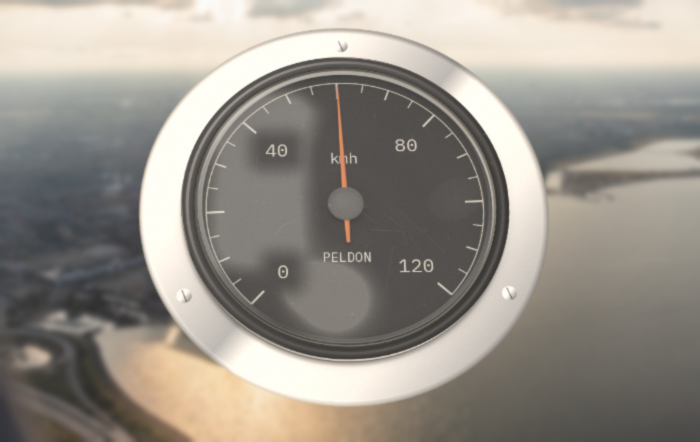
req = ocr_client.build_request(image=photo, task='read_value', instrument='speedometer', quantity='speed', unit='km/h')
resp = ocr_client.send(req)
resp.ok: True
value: 60 km/h
